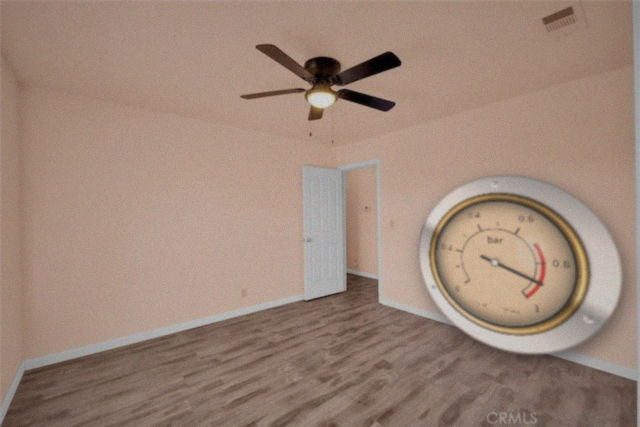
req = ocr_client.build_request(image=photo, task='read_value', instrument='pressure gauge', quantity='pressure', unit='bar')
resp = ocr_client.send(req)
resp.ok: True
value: 0.9 bar
